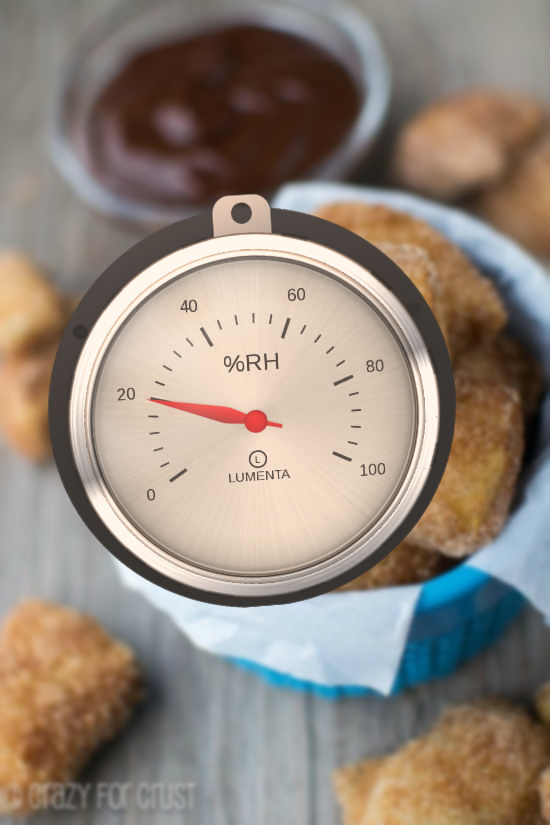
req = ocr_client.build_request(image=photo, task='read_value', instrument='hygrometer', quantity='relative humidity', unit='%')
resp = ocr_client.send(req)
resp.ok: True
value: 20 %
